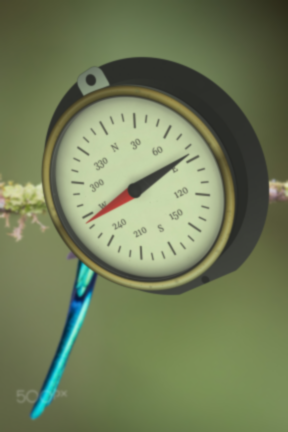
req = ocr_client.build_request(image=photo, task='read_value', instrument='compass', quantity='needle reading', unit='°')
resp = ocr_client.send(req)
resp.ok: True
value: 265 °
